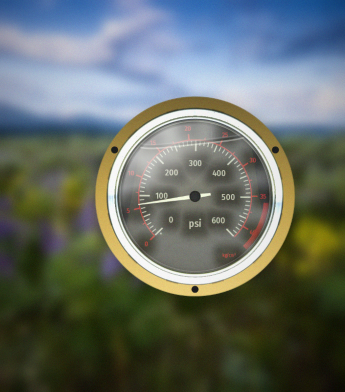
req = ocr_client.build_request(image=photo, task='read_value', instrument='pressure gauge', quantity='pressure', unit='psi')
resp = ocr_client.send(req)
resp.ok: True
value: 80 psi
